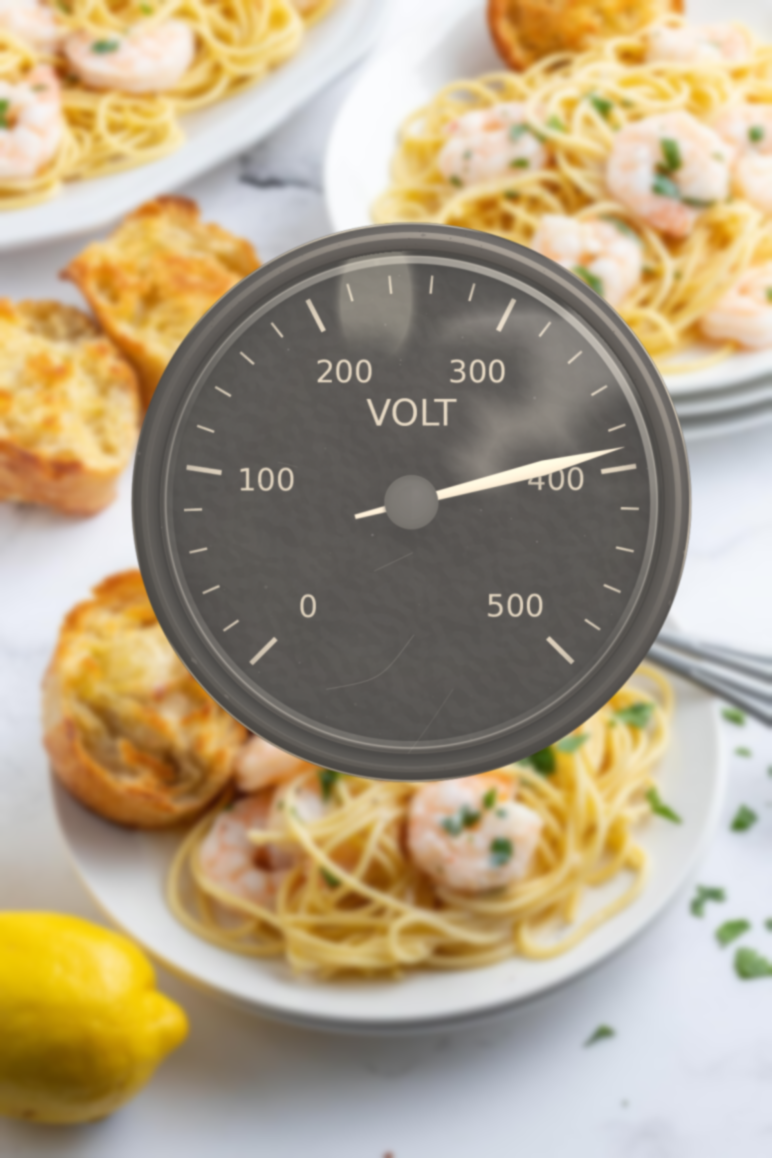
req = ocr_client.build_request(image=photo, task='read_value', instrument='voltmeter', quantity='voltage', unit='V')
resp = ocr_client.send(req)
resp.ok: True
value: 390 V
